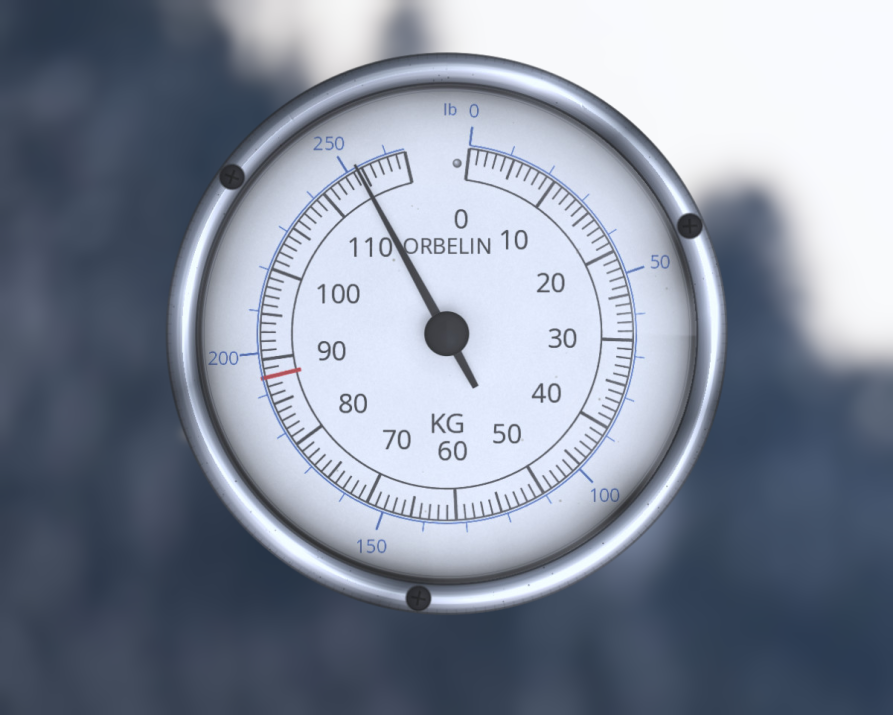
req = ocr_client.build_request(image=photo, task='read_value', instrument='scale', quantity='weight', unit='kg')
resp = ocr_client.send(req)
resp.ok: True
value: 114.5 kg
